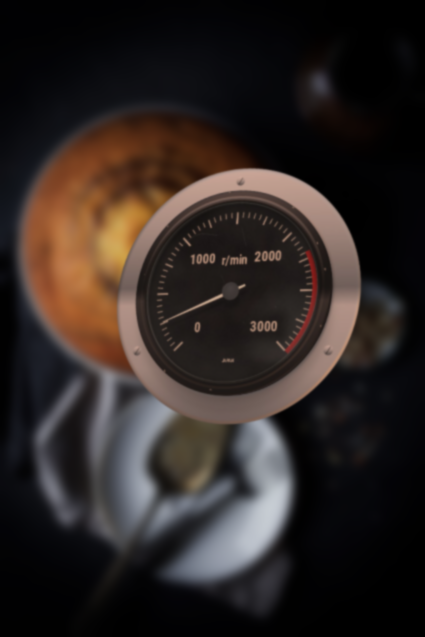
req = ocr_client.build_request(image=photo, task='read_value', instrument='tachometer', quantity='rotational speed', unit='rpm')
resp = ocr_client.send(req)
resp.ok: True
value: 250 rpm
